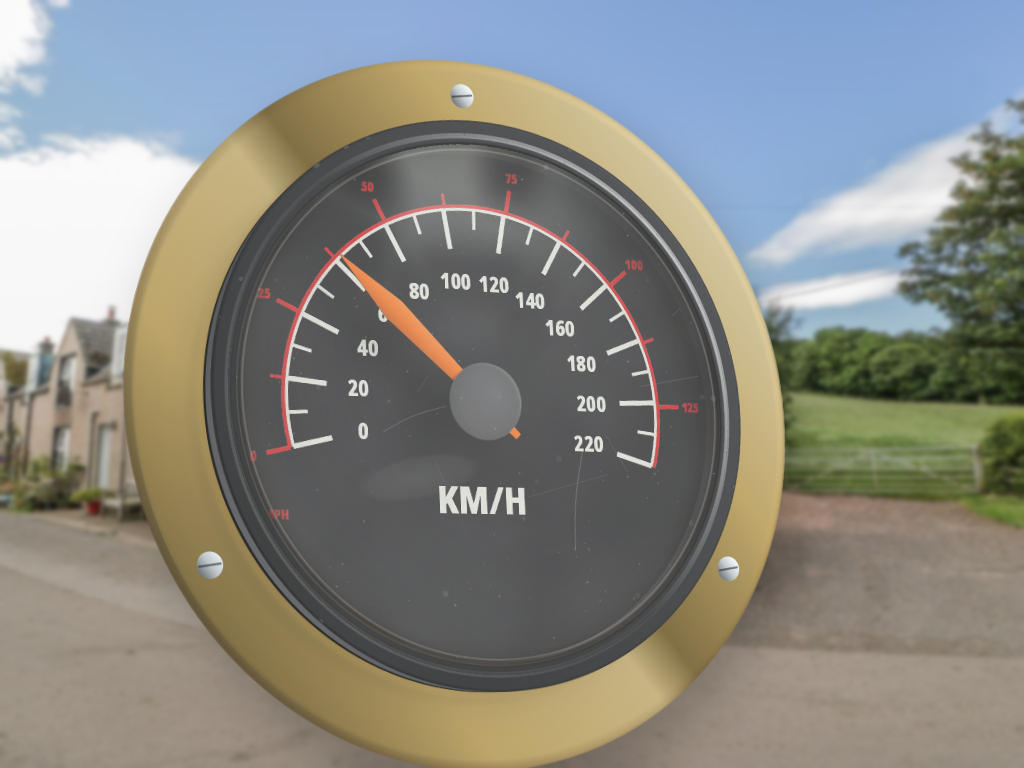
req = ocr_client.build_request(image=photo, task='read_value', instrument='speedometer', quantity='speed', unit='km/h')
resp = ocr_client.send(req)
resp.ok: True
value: 60 km/h
